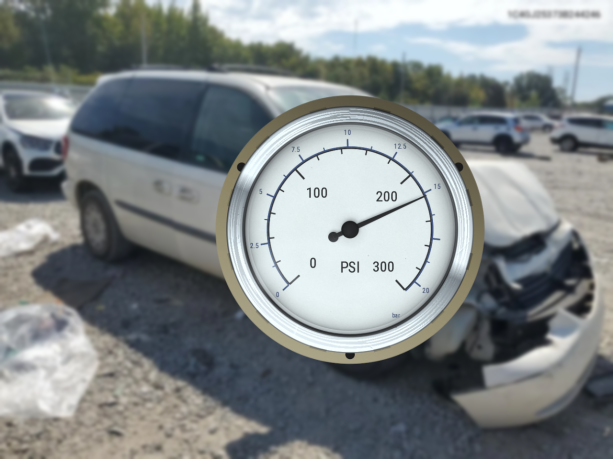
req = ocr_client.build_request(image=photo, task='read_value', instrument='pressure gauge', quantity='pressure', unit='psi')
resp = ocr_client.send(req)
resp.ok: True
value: 220 psi
